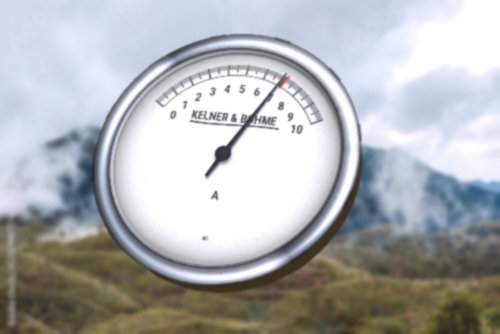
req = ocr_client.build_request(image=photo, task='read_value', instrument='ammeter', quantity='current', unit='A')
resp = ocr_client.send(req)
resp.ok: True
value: 7 A
